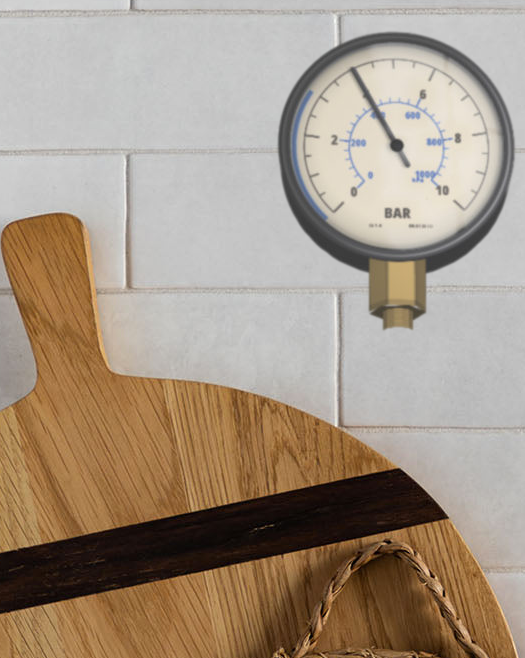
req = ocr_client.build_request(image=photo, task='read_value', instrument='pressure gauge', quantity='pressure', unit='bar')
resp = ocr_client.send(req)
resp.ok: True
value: 4 bar
